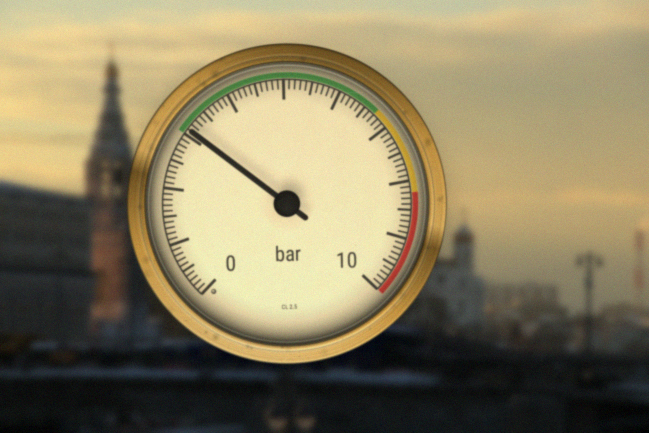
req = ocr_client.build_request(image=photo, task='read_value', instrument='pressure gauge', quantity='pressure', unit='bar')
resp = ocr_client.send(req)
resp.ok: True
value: 3.1 bar
